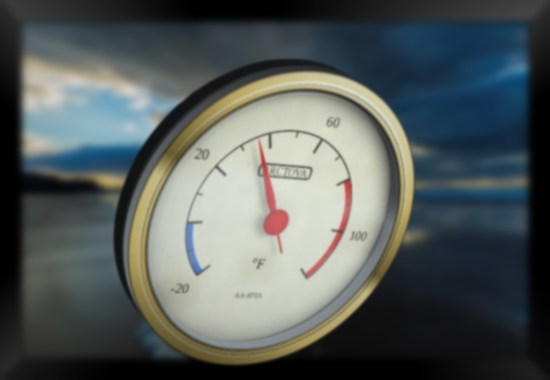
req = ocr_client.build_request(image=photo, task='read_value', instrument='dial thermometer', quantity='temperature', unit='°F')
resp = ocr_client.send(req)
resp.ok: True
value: 35 °F
